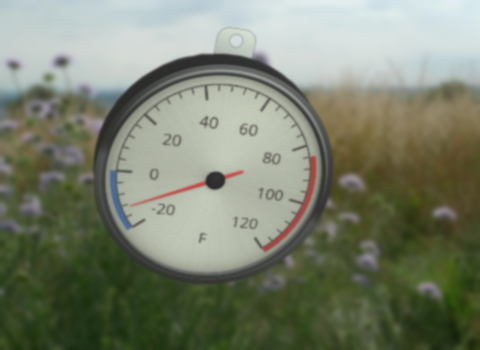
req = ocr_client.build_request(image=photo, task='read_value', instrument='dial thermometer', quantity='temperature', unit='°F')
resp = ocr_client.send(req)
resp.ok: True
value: -12 °F
